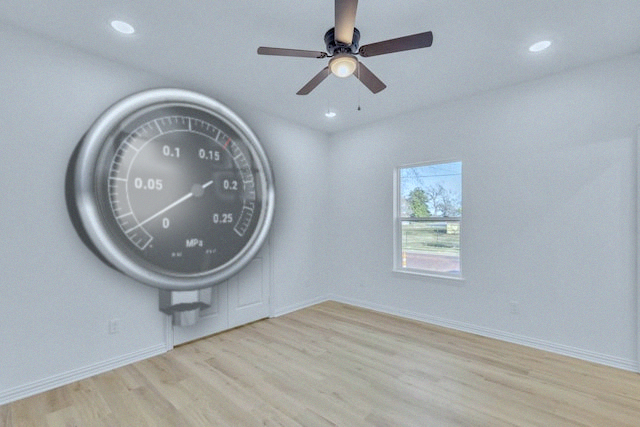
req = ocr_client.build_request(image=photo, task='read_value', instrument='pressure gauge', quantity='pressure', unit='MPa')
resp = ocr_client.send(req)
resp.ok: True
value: 0.015 MPa
